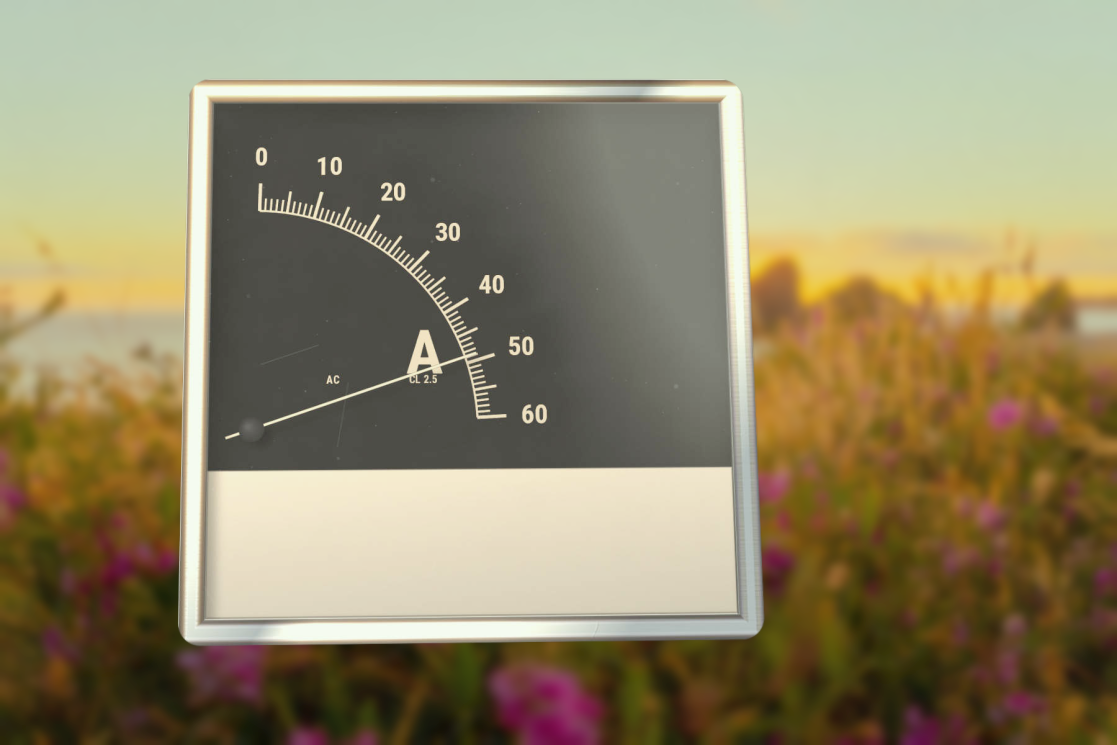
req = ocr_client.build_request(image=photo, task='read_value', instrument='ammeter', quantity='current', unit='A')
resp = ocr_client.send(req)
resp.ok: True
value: 49 A
